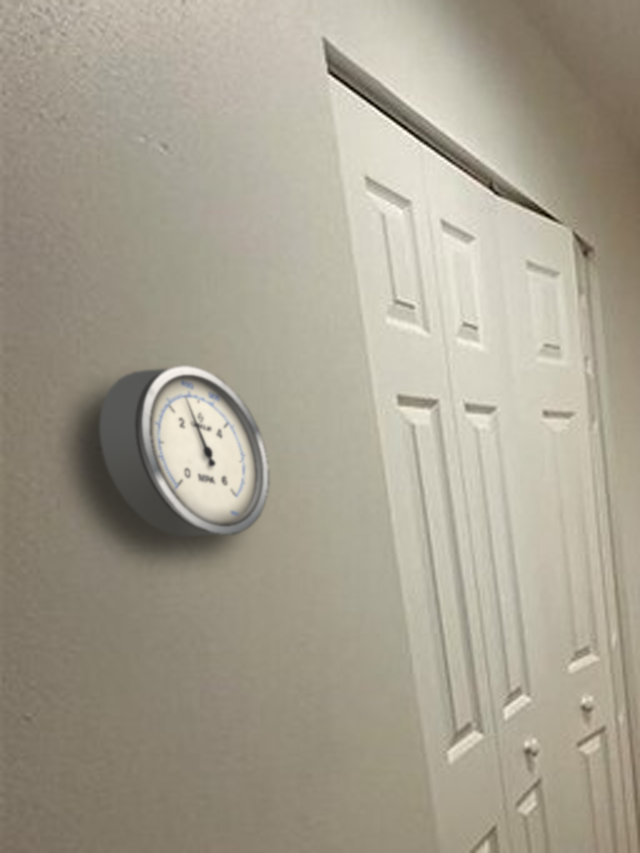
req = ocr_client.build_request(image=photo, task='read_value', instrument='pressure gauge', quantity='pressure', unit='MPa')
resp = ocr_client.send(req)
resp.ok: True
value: 2.5 MPa
